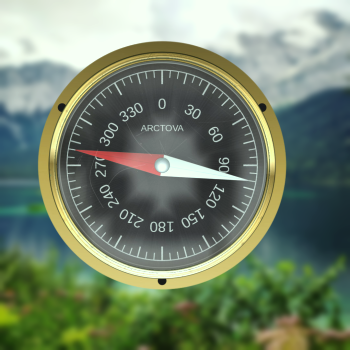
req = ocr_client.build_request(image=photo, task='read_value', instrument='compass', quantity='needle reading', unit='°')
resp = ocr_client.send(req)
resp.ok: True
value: 280 °
